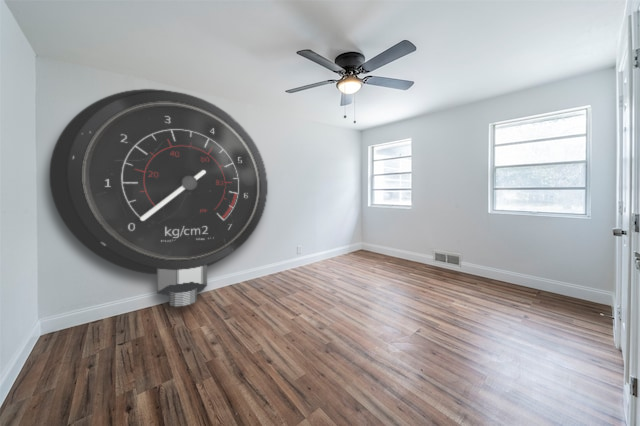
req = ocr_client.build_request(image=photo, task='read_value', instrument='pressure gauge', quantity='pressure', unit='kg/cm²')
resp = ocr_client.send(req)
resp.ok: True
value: 0 kg/cm²
